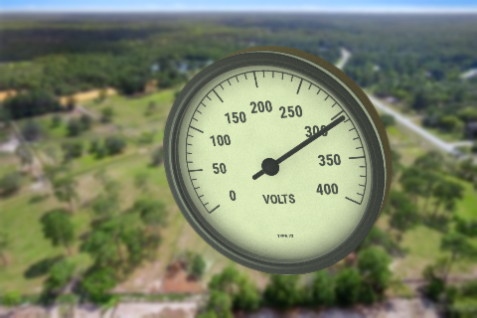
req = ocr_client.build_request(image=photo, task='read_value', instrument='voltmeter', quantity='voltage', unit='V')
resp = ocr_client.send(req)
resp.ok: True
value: 305 V
